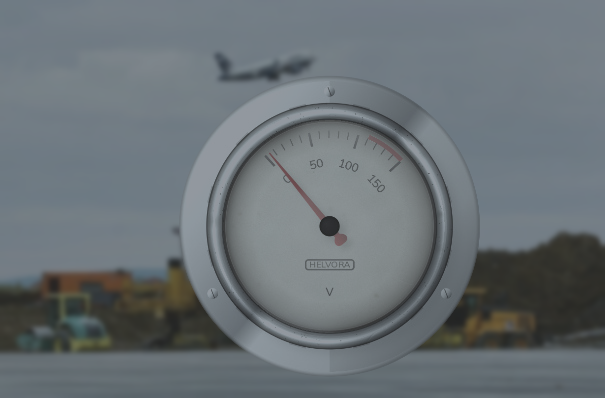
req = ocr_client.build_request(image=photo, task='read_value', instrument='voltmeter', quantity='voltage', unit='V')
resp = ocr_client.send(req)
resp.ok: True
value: 5 V
